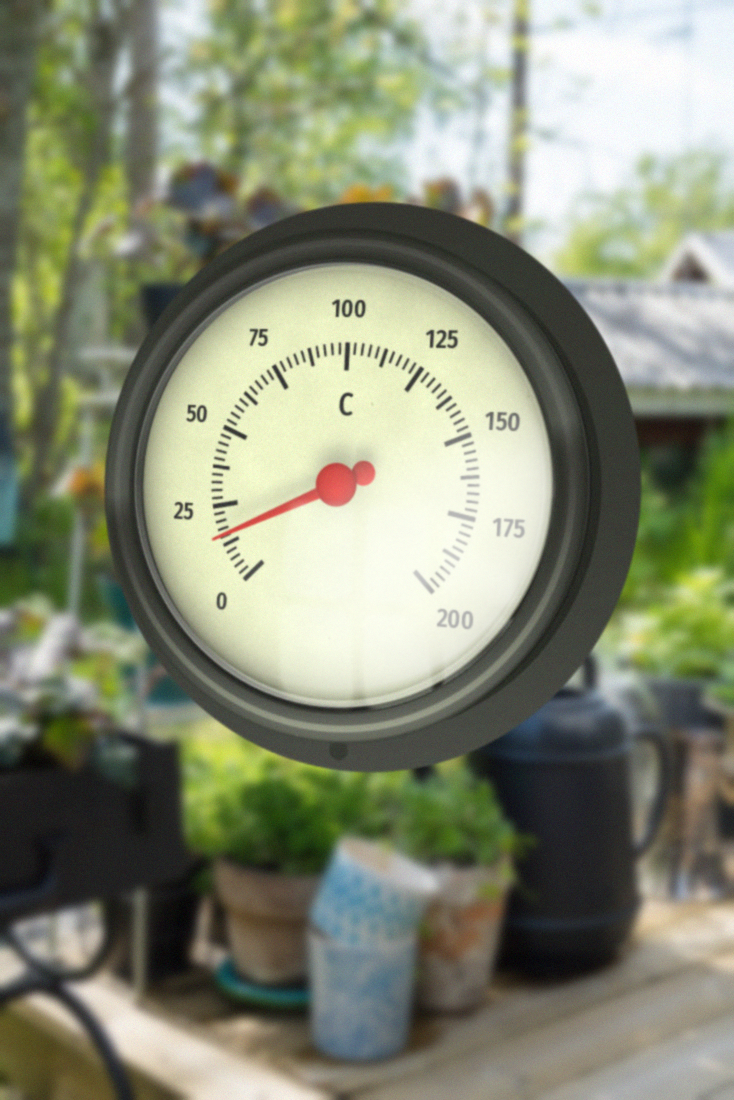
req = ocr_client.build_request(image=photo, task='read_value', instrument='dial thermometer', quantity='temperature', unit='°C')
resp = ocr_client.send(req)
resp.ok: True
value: 15 °C
